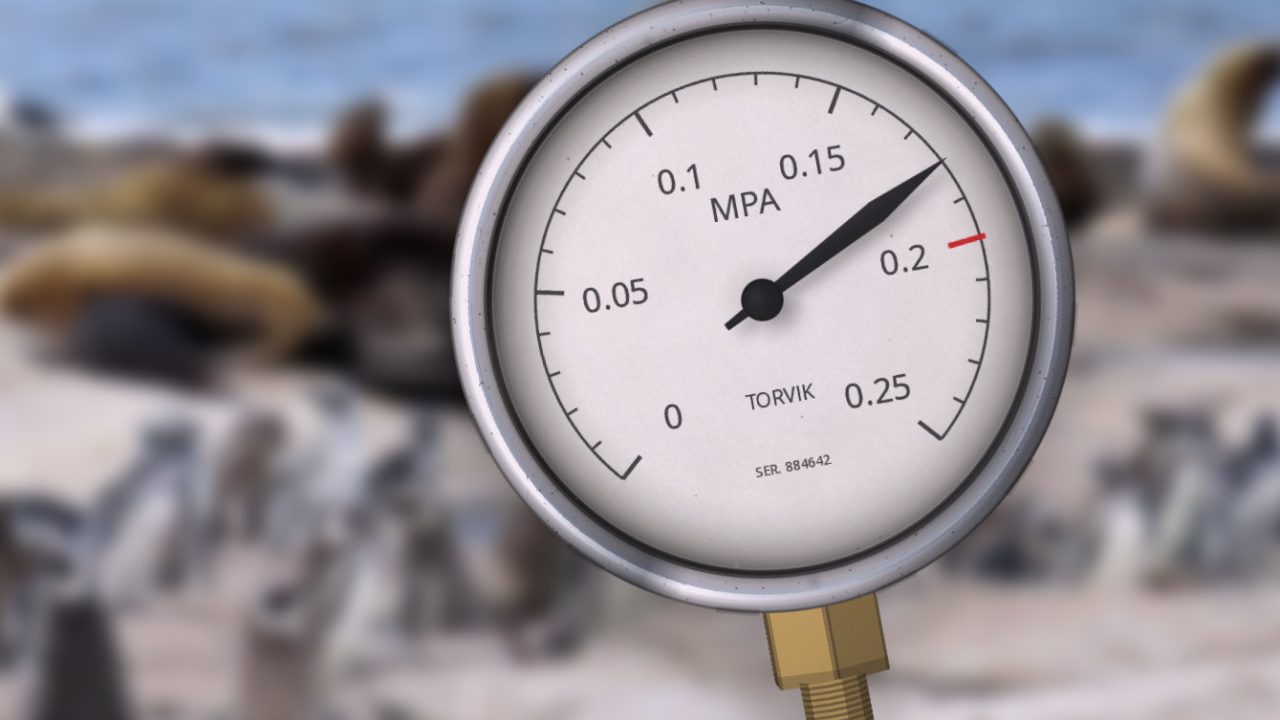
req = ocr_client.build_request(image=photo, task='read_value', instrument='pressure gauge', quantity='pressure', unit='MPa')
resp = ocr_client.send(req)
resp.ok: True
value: 0.18 MPa
